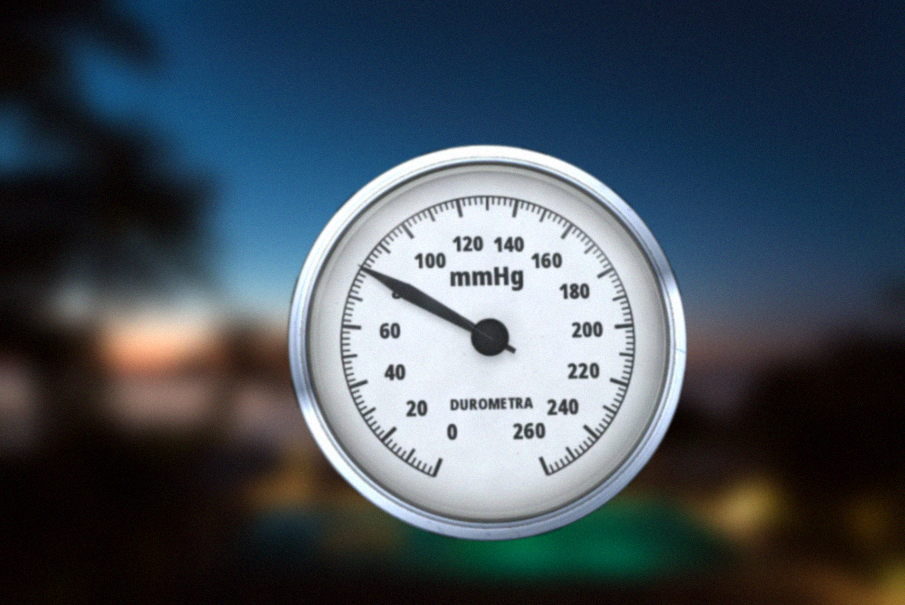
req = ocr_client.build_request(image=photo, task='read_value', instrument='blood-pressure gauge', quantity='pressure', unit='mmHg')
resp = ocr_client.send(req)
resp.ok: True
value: 80 mmHg
